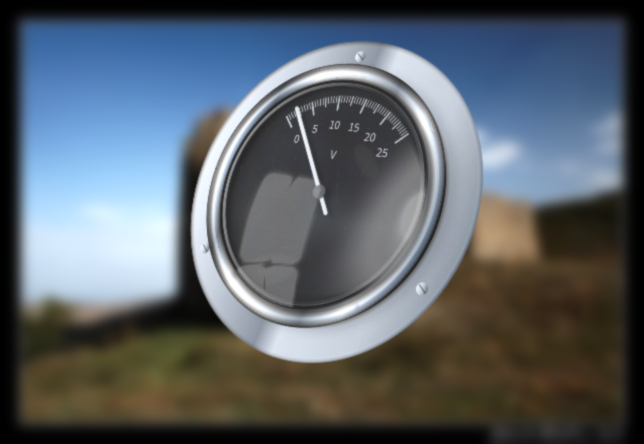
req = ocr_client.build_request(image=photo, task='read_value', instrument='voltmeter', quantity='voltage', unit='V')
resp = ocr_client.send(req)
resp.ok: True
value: 2.5 V
